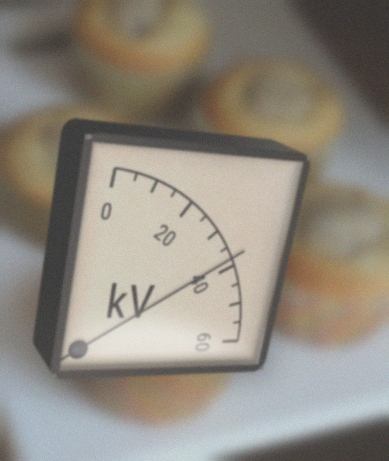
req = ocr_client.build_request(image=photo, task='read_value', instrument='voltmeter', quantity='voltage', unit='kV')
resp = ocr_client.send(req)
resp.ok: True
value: 37.5 kV
